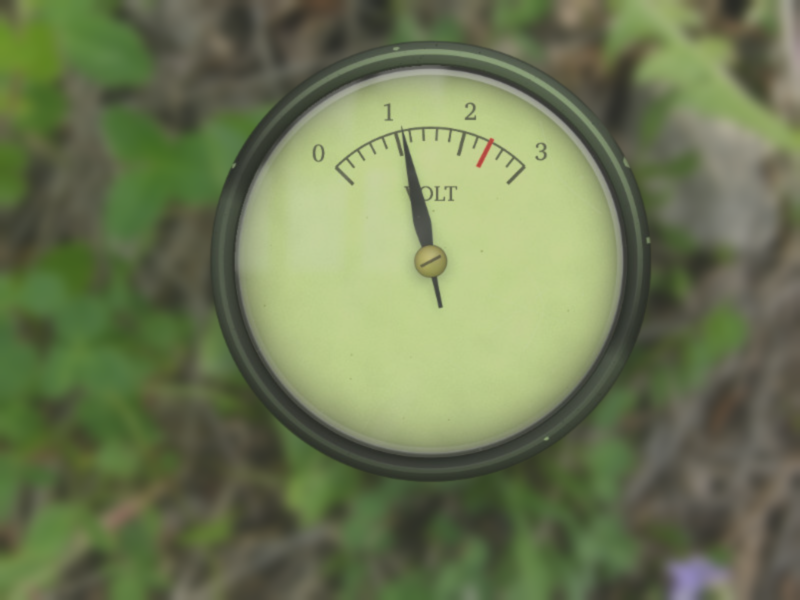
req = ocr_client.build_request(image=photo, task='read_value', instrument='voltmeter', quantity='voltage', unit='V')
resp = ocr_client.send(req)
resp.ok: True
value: 1.1 V
